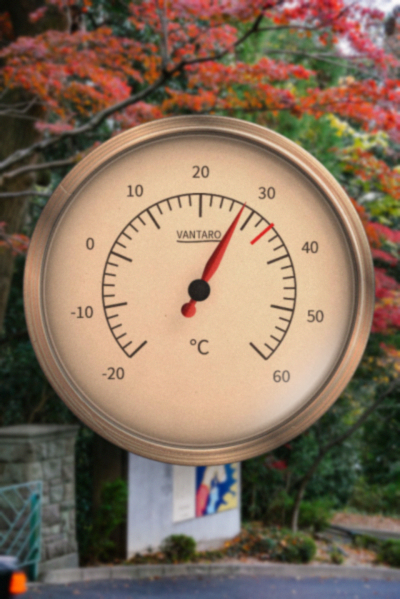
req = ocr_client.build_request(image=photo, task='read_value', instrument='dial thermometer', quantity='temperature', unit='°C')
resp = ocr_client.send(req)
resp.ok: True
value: 28 °C
